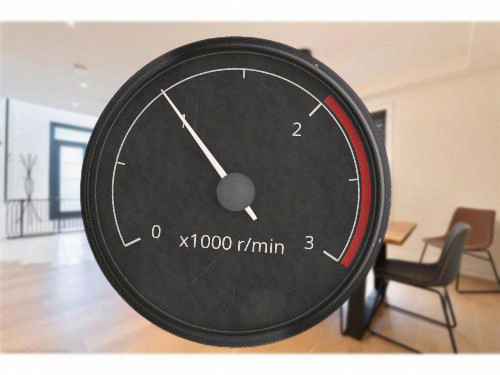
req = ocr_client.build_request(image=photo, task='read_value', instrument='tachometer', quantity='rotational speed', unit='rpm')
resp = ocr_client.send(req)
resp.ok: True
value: 1000 rpm
